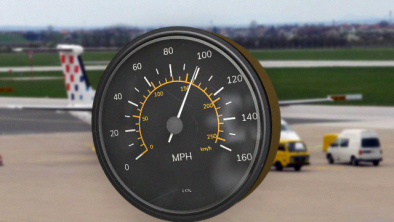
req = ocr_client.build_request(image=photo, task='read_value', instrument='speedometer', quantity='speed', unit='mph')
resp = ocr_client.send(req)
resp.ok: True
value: 100 mph
